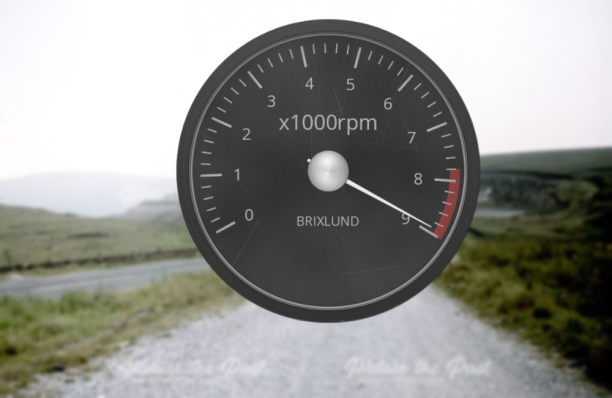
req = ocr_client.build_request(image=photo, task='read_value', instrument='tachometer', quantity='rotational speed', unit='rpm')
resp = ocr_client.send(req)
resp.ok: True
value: 8900 rpm
